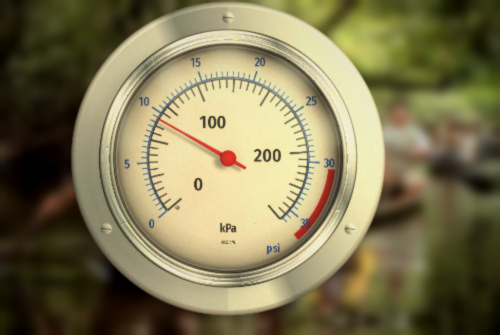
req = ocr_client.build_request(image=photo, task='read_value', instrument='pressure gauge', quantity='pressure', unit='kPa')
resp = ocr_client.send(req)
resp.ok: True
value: 65 kPa
